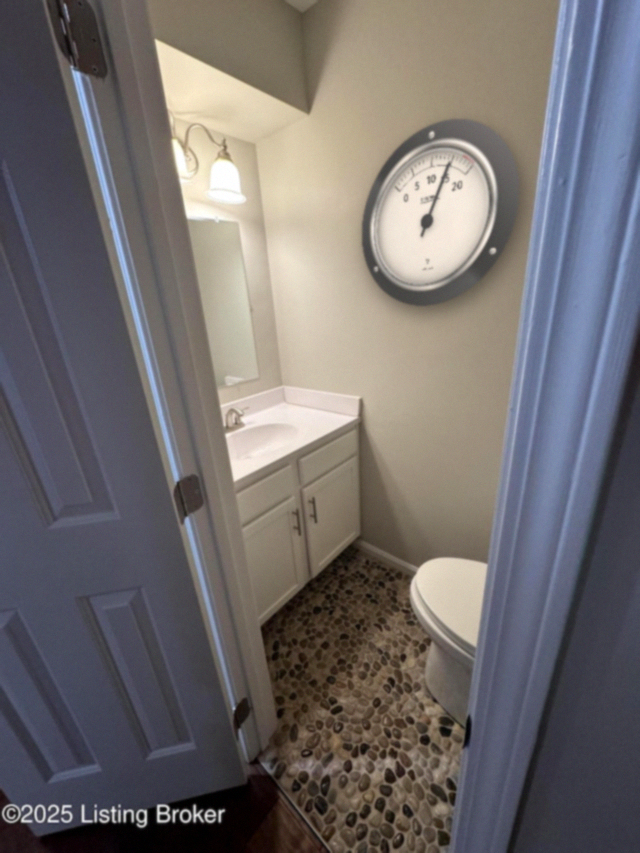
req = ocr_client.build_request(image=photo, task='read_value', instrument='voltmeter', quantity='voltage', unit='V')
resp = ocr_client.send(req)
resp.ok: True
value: 15 V
